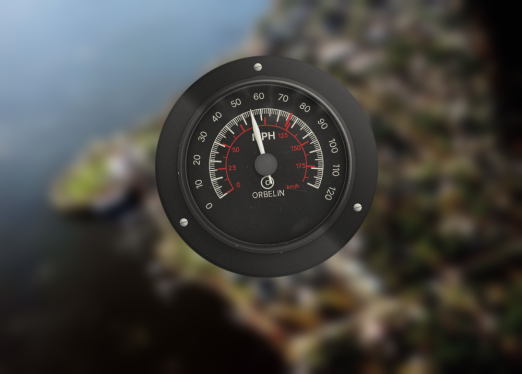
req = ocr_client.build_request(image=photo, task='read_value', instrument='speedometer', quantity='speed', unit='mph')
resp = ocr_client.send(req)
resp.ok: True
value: 55 mph
